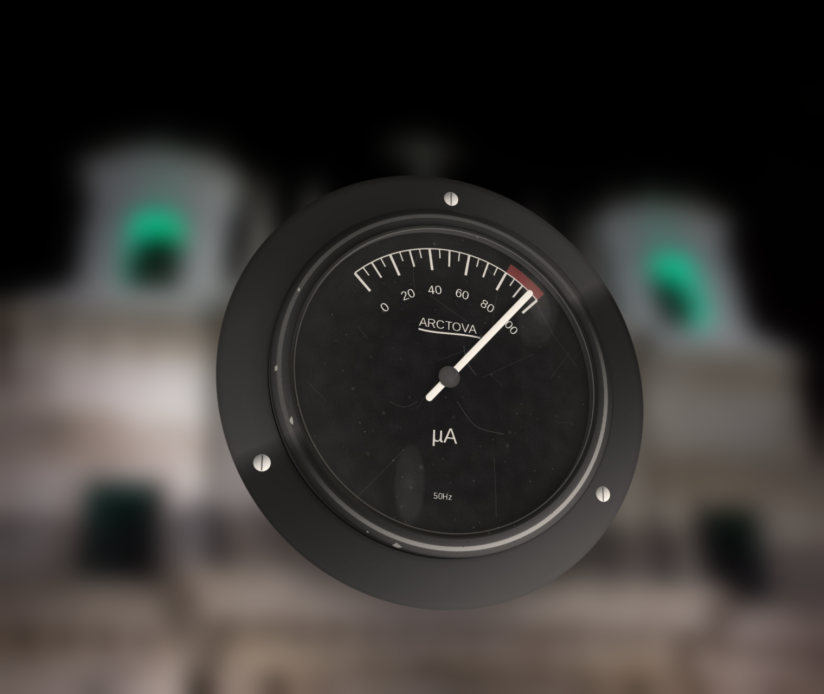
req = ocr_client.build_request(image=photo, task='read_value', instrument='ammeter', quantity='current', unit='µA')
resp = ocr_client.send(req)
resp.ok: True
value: 95 µA
